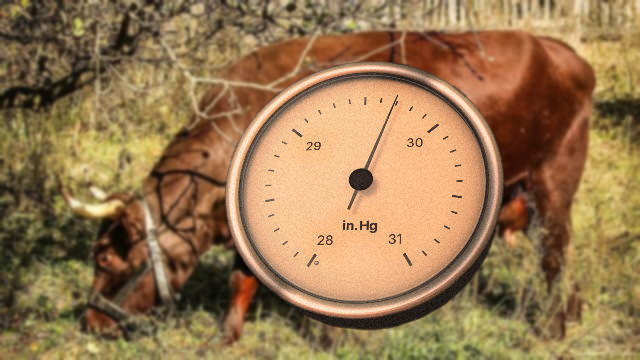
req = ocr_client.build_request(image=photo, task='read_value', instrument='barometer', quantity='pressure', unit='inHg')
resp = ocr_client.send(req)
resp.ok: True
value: 29.7 inHg
